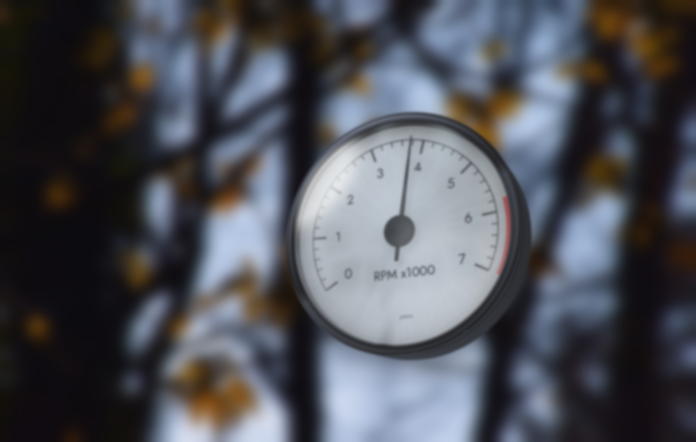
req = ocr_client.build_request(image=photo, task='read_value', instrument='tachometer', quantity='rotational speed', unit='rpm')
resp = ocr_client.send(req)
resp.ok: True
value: 3800 rpm
